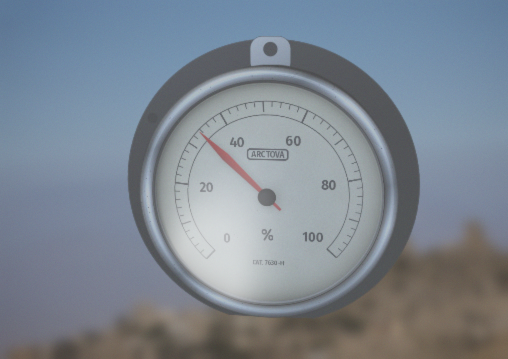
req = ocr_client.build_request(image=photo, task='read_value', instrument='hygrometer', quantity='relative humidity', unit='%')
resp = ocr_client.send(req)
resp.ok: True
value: 34 %
